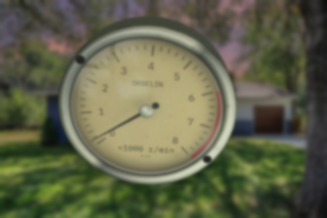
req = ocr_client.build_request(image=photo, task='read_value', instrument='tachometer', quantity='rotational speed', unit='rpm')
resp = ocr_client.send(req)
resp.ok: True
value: 200 rpm
